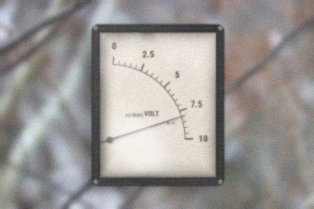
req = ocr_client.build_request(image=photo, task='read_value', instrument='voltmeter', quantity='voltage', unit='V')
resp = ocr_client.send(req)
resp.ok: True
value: 8 V
